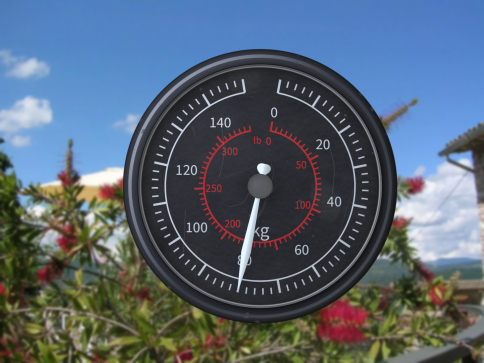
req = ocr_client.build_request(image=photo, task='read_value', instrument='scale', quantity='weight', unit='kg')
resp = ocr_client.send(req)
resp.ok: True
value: 80 kg
